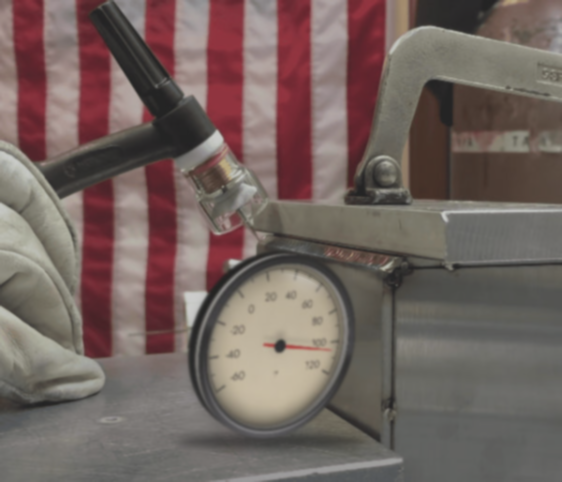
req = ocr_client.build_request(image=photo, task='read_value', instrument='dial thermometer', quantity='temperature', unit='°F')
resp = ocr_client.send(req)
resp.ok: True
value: 105 °F
